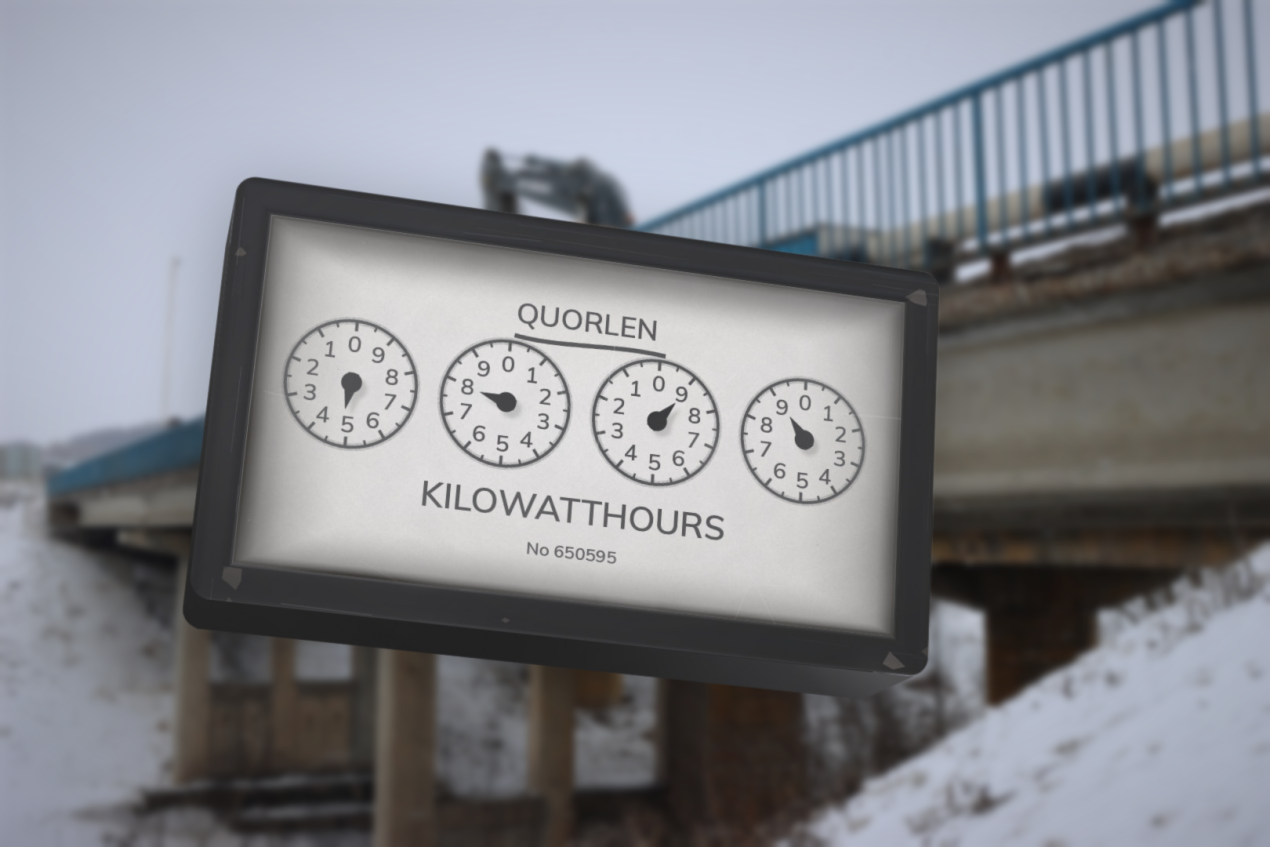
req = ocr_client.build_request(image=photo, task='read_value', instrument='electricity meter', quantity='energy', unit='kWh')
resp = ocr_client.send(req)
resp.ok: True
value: 4789 kWh
